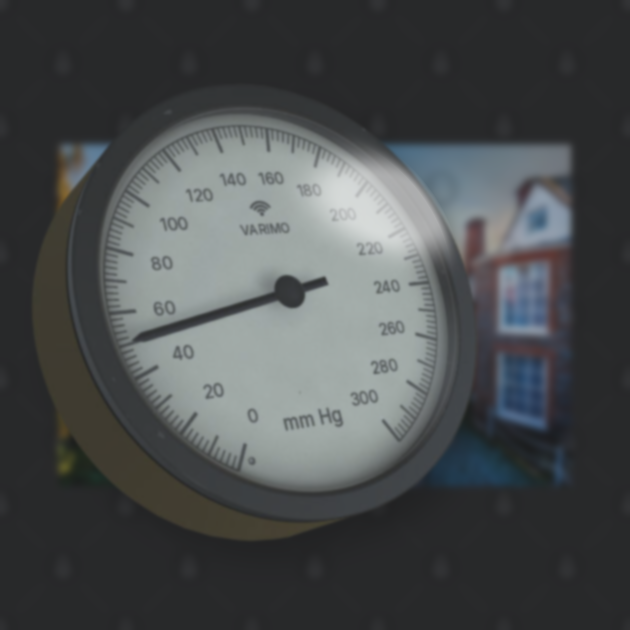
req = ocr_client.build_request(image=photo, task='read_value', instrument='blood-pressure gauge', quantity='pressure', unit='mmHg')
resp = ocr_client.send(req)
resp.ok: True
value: 50 mmHg
